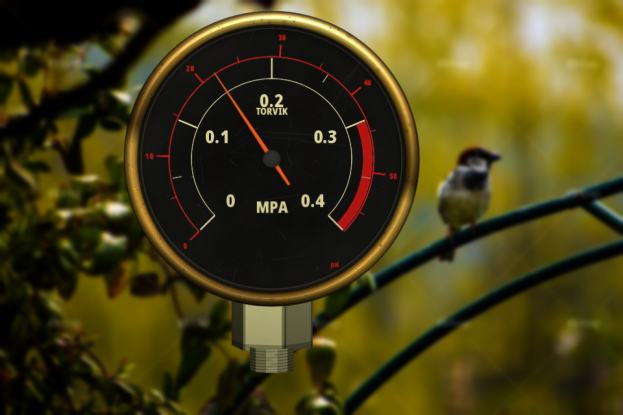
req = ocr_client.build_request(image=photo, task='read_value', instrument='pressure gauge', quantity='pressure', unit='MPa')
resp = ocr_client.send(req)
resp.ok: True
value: 0.15 MPa
